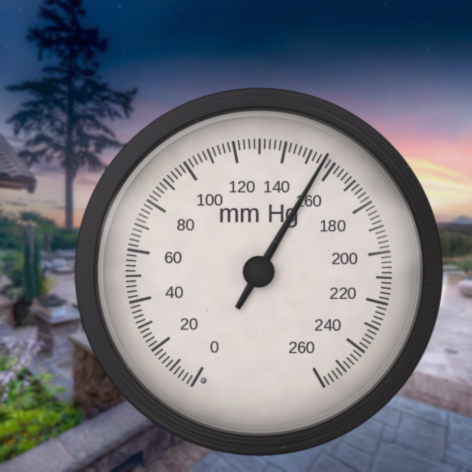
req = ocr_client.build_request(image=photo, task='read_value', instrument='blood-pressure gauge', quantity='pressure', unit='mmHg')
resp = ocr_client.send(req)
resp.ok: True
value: 156 mmHg
